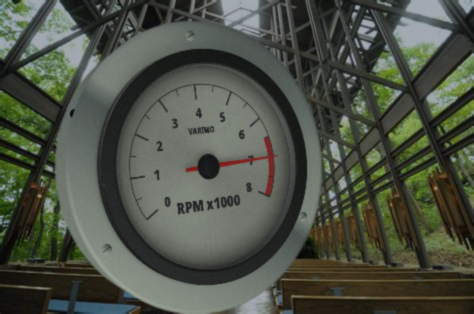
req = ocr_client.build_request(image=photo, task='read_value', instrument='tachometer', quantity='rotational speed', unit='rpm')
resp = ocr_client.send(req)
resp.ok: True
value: 7000 rpm
